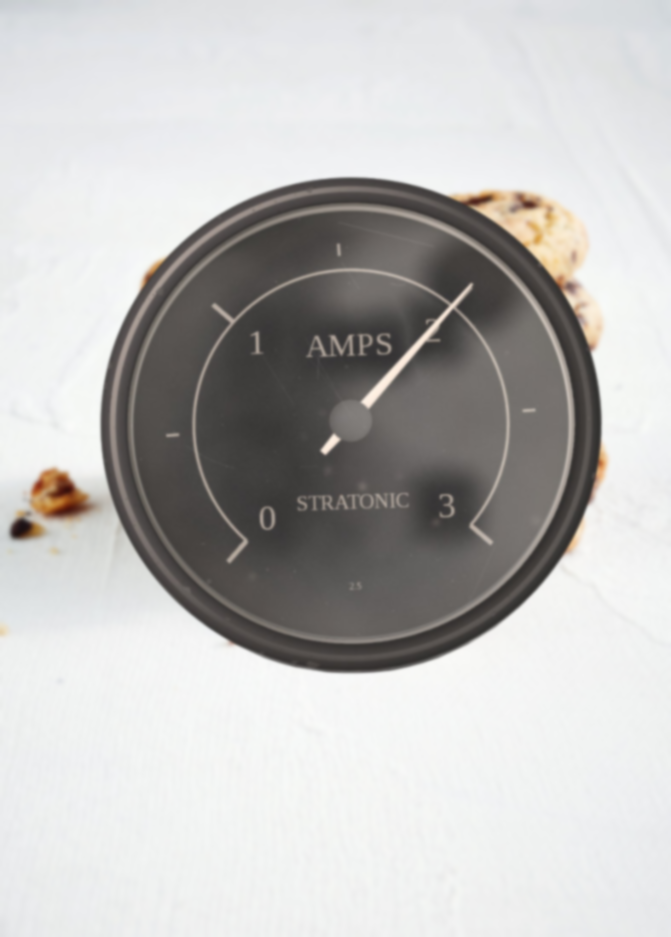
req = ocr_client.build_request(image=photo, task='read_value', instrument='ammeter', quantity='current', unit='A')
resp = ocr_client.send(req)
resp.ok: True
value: 2 A
